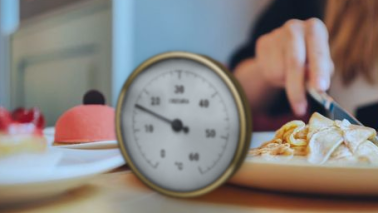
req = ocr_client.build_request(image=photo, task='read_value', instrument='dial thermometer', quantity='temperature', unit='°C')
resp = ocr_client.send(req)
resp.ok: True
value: 16 °C
